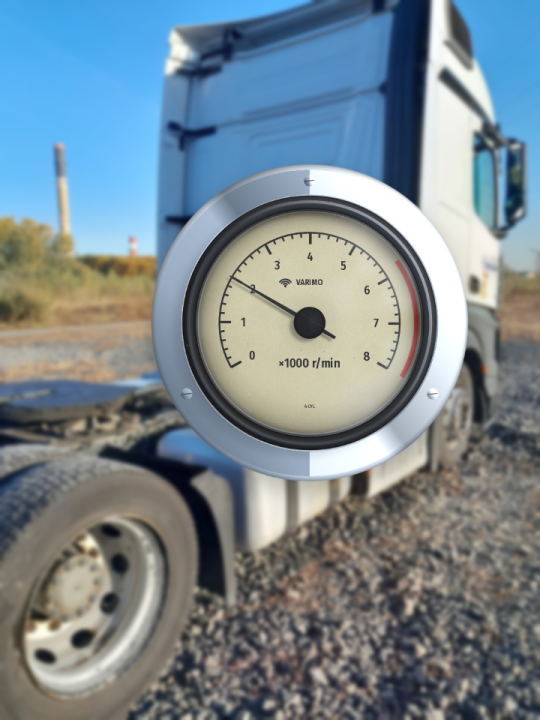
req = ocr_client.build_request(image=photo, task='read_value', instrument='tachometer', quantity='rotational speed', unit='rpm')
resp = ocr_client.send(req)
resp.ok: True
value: 2000 rpm
